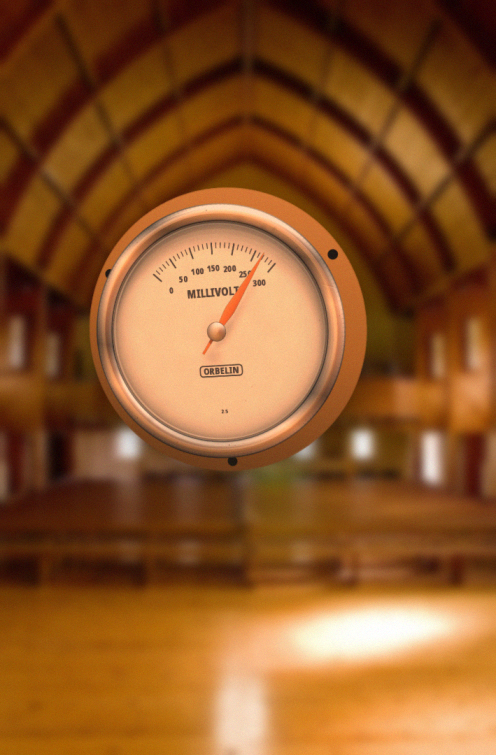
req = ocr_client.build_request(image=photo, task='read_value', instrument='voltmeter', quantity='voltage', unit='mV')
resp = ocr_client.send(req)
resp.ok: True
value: 270 mV
